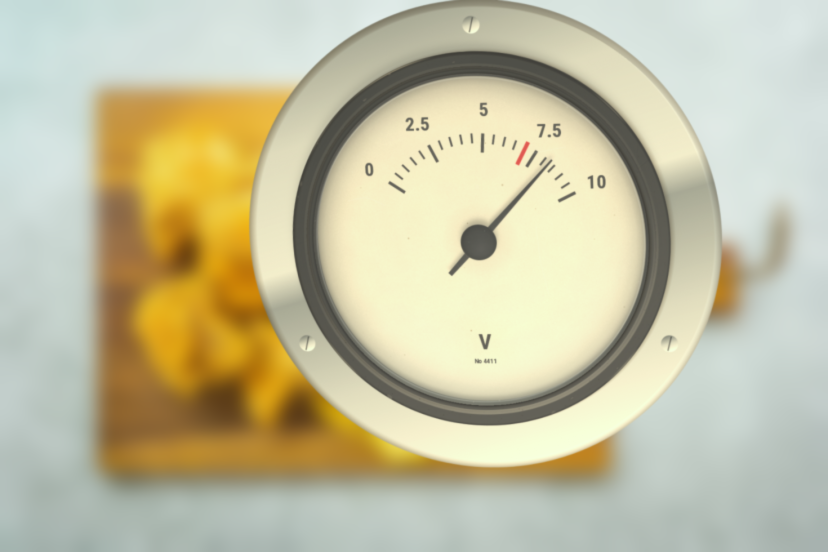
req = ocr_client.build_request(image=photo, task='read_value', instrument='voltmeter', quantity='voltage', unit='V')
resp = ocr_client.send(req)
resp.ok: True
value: 8.25 V
